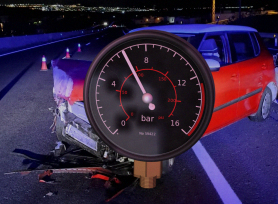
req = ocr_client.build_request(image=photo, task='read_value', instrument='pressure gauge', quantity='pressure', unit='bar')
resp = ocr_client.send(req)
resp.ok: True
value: 6.5 bar
